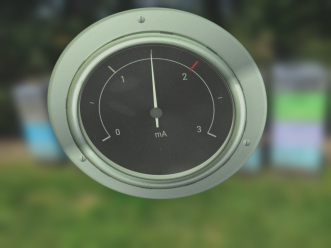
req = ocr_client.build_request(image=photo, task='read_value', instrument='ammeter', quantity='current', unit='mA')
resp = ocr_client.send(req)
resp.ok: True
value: 1.5 mA
